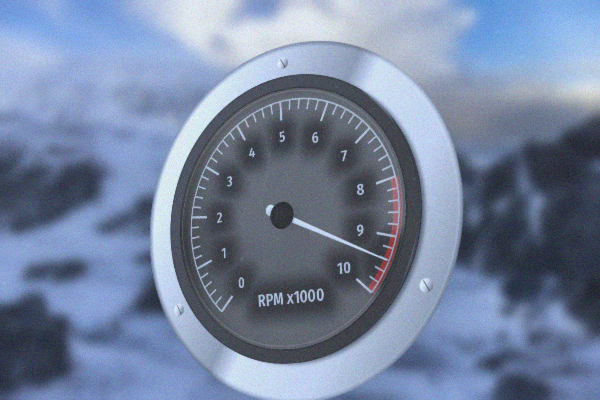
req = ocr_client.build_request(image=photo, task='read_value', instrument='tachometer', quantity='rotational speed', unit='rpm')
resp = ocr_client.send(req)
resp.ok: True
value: 9400 rpm
